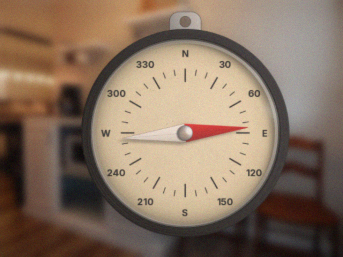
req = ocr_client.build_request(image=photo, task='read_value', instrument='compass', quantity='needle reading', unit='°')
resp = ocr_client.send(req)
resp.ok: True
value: 85 °
